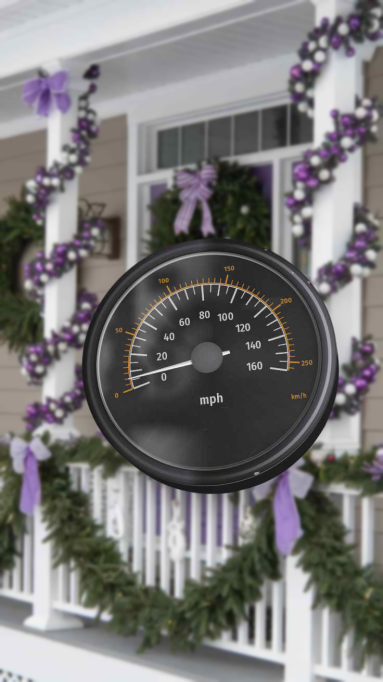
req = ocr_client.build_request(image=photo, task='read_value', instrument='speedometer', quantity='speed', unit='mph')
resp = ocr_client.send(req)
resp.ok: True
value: 5 mph
